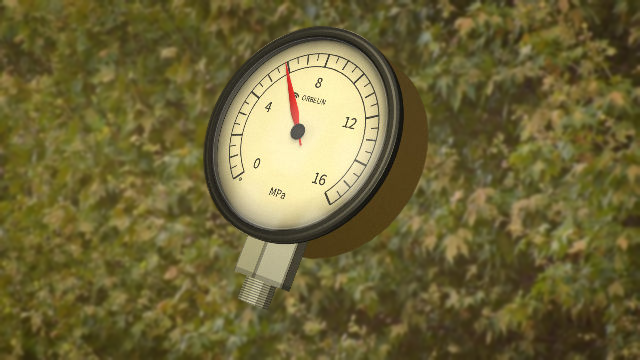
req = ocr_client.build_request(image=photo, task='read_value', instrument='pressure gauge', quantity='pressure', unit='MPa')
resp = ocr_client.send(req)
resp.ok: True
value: 6 MPa
